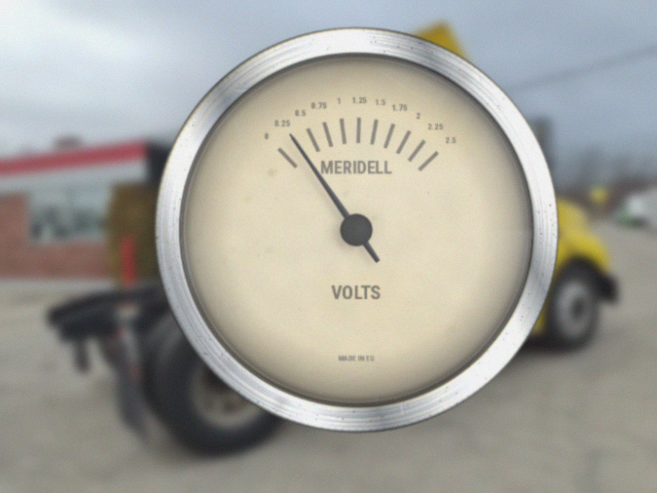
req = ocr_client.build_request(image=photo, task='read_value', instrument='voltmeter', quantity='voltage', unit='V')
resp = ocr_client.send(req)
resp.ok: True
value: 0.25 V
